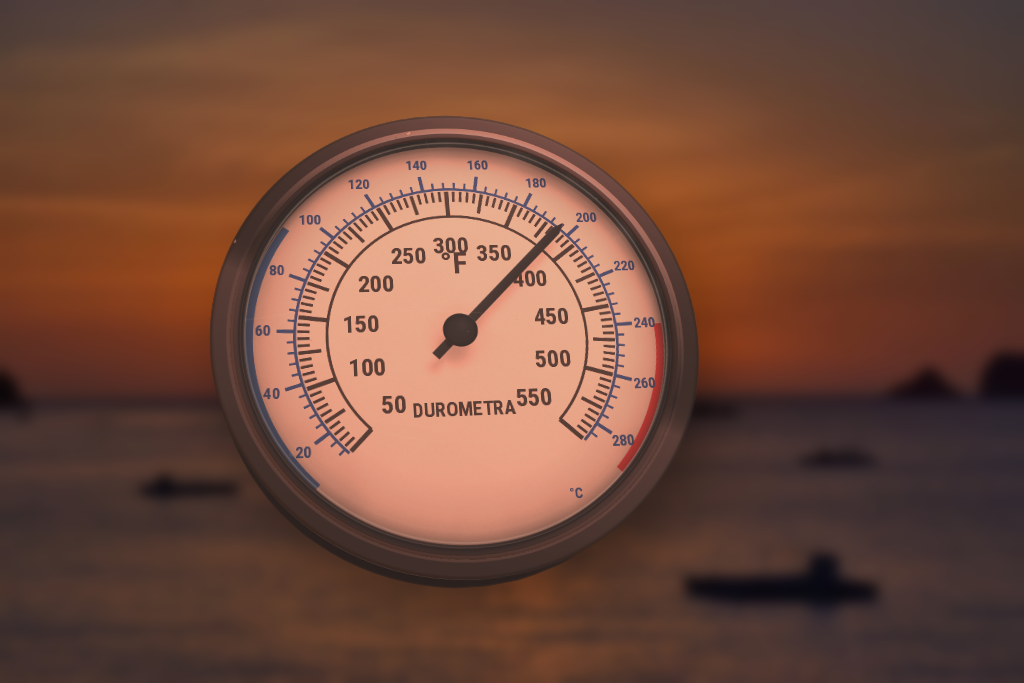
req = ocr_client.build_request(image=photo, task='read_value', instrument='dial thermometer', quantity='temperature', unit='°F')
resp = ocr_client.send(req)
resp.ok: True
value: 385 °F
